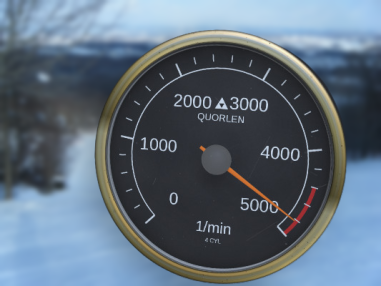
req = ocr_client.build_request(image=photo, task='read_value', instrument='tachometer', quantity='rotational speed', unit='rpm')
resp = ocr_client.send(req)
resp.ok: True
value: 4800 rpm
